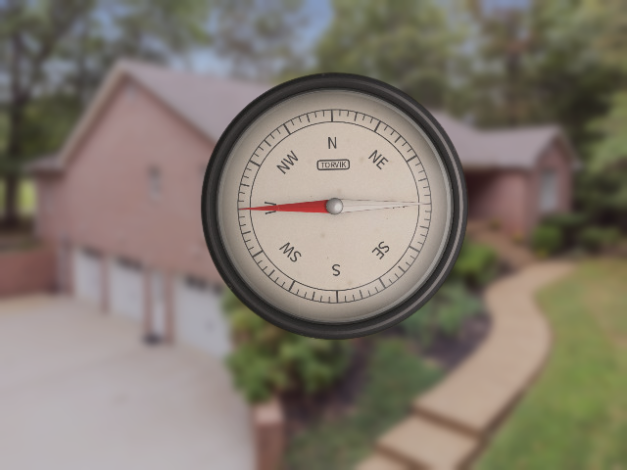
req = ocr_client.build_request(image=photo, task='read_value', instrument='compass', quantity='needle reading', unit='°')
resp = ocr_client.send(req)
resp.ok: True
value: 270 °
